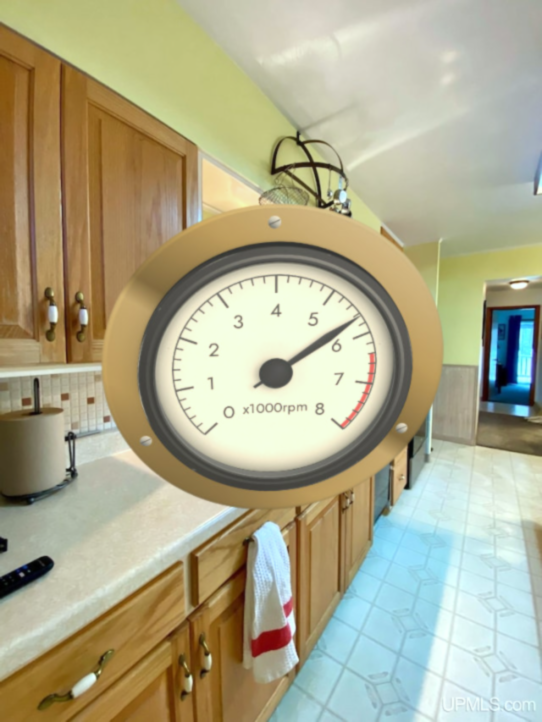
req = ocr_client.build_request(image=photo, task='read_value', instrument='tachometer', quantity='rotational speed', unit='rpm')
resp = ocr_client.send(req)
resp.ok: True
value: 5600 rpm
